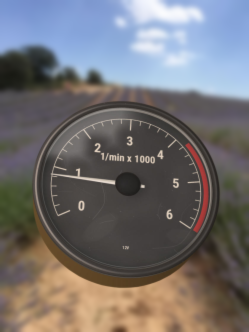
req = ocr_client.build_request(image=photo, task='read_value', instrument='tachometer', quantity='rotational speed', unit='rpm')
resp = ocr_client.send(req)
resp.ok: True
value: 800 rpm
